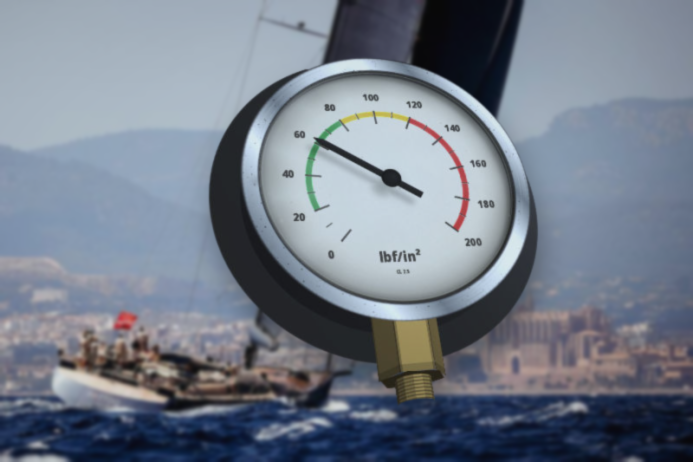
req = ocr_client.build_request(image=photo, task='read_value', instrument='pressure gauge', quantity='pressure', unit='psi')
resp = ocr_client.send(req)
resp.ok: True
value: 60 psi
